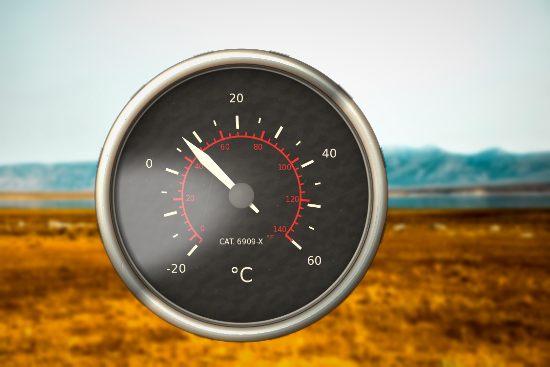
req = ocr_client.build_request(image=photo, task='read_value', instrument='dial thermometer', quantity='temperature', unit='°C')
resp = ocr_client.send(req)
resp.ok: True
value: 7.5 °C
